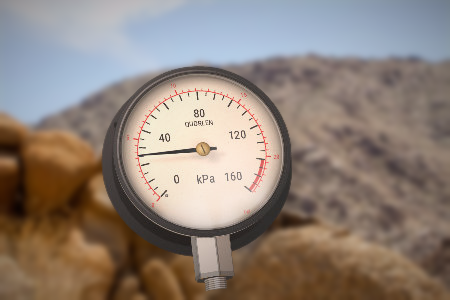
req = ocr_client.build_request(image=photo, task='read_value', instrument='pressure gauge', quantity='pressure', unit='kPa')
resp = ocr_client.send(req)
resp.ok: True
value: 25 kPa
